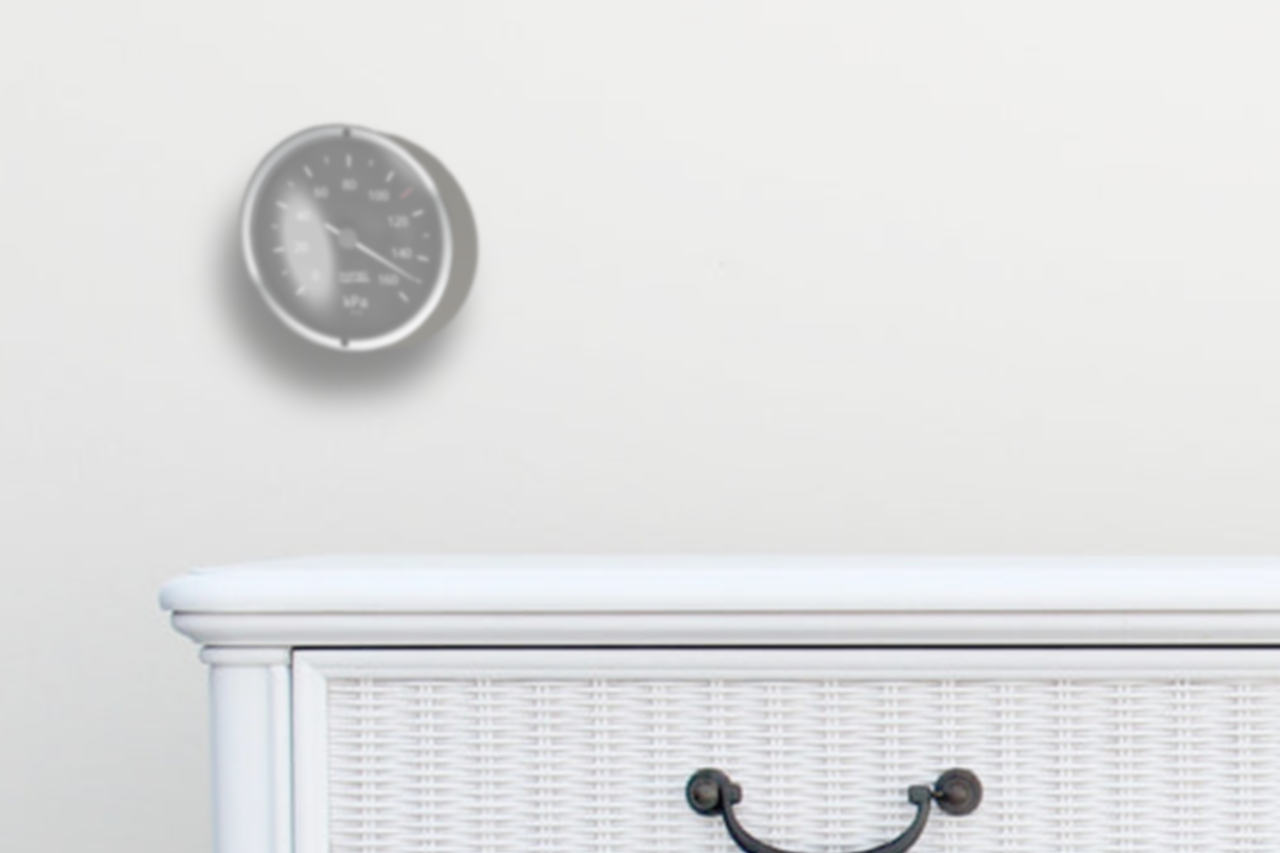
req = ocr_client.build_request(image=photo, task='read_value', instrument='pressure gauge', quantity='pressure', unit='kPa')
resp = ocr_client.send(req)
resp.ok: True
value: 150 kPa
